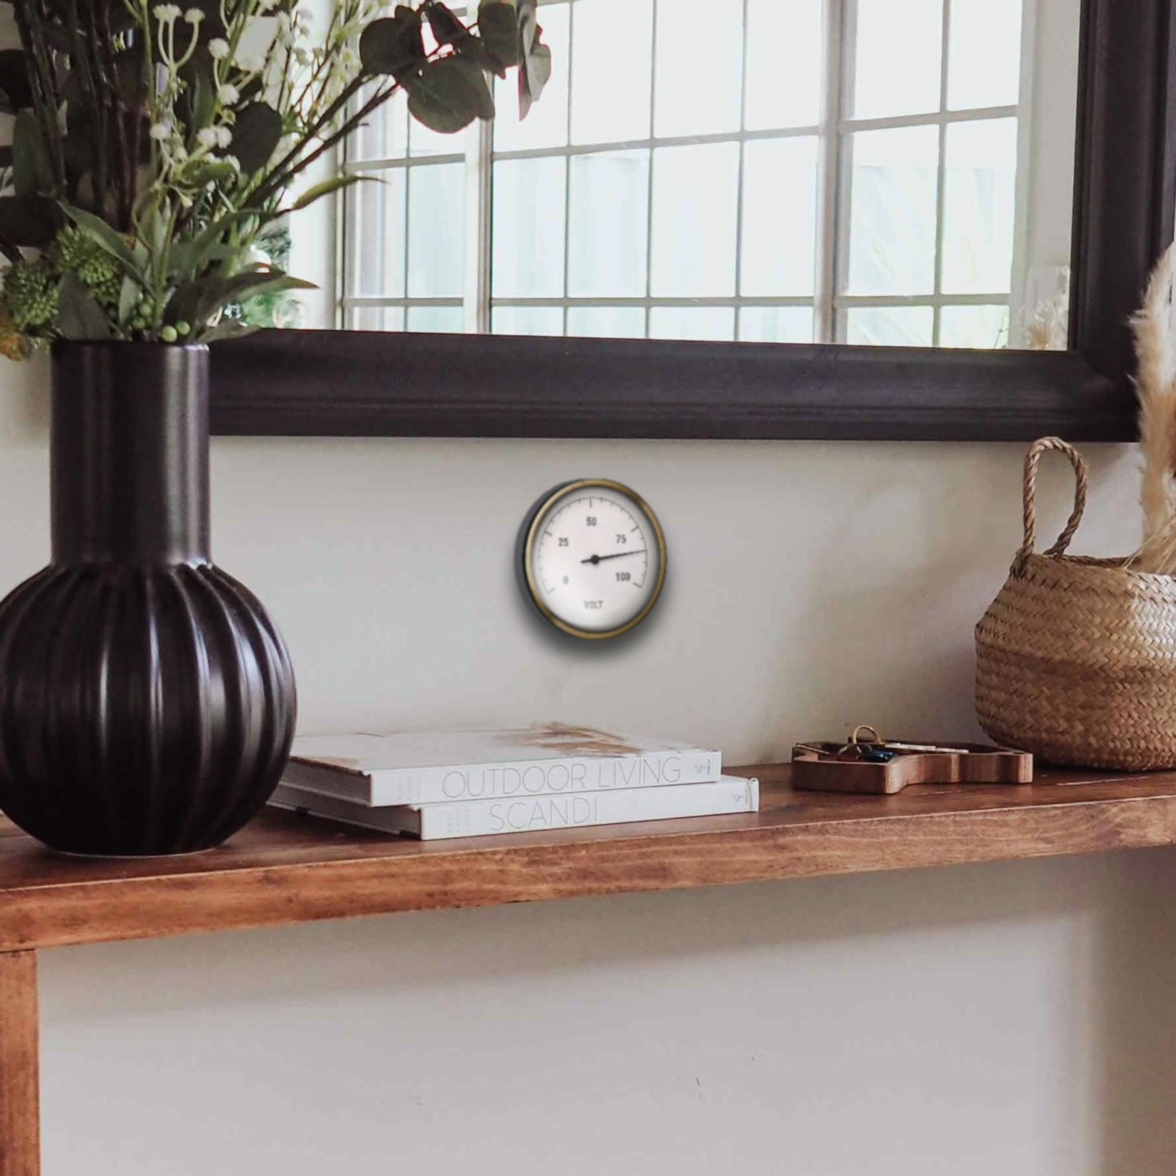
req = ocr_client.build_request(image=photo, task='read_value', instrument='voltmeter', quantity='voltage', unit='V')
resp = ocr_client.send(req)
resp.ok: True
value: 85 V
